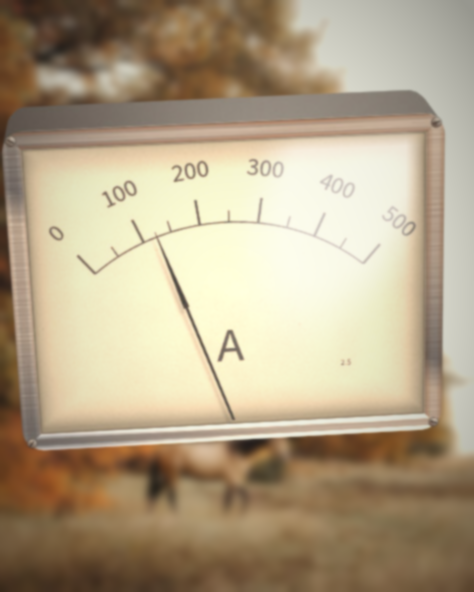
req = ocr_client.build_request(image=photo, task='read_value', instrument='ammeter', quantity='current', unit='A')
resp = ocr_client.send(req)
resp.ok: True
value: 125 A
